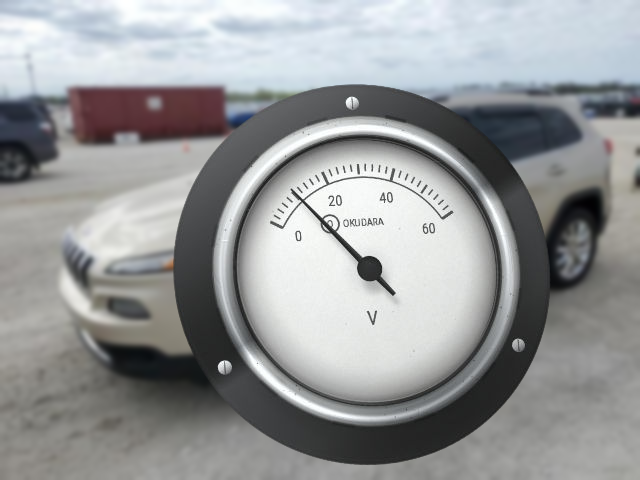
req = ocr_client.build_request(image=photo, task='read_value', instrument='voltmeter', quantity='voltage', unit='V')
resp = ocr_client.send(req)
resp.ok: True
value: 10 V
